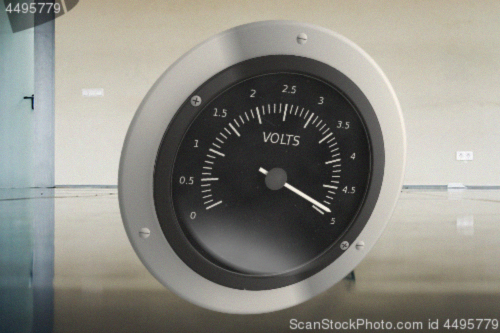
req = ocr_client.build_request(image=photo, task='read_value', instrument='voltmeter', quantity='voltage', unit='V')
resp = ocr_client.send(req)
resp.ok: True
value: 4.9 V
